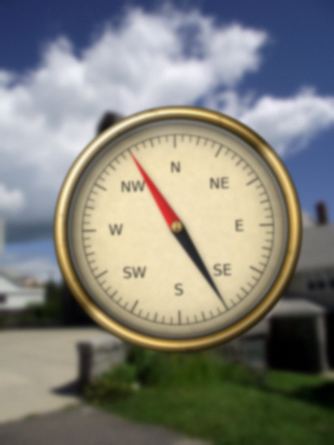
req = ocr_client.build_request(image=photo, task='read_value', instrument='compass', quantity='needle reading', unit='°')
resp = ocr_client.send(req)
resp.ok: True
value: 330 °
